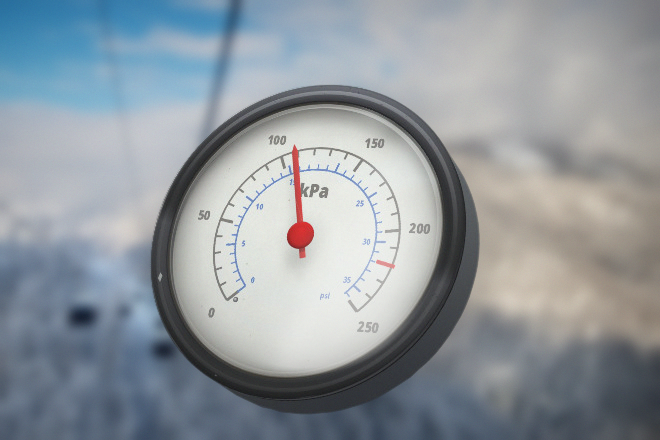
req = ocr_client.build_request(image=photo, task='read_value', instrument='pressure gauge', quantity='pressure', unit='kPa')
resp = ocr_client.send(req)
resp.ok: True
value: 110 kPa
